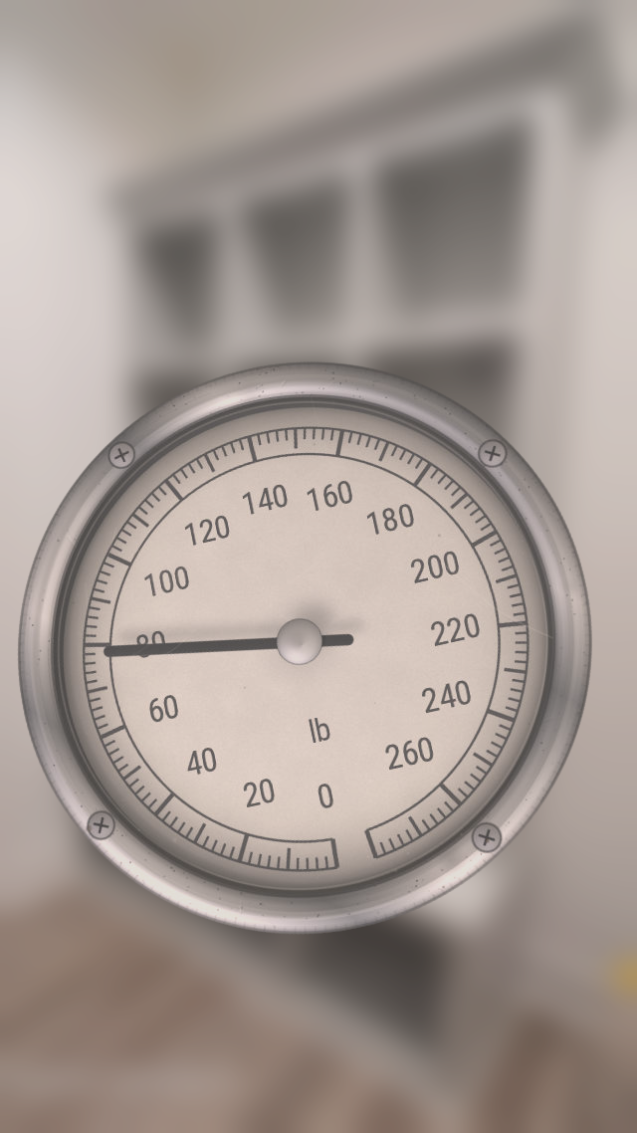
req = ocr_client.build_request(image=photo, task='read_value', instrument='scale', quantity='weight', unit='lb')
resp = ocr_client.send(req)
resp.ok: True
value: 78 lb
